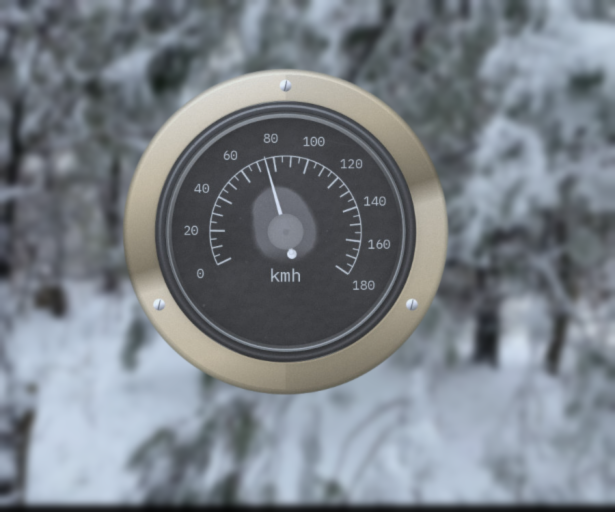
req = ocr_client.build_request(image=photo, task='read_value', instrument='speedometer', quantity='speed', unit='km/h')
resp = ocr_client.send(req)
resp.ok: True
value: 75 km/h
